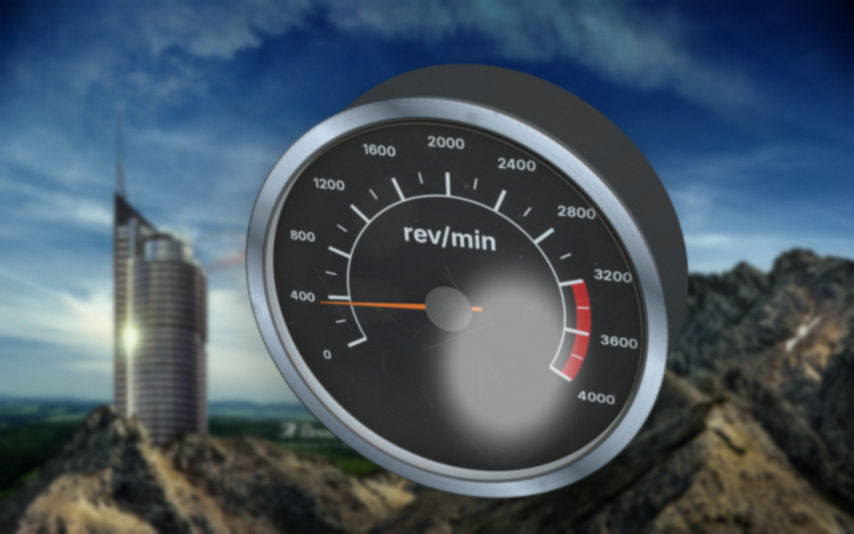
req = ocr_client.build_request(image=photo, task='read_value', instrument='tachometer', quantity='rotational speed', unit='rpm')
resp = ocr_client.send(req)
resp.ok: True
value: 400 rpm
